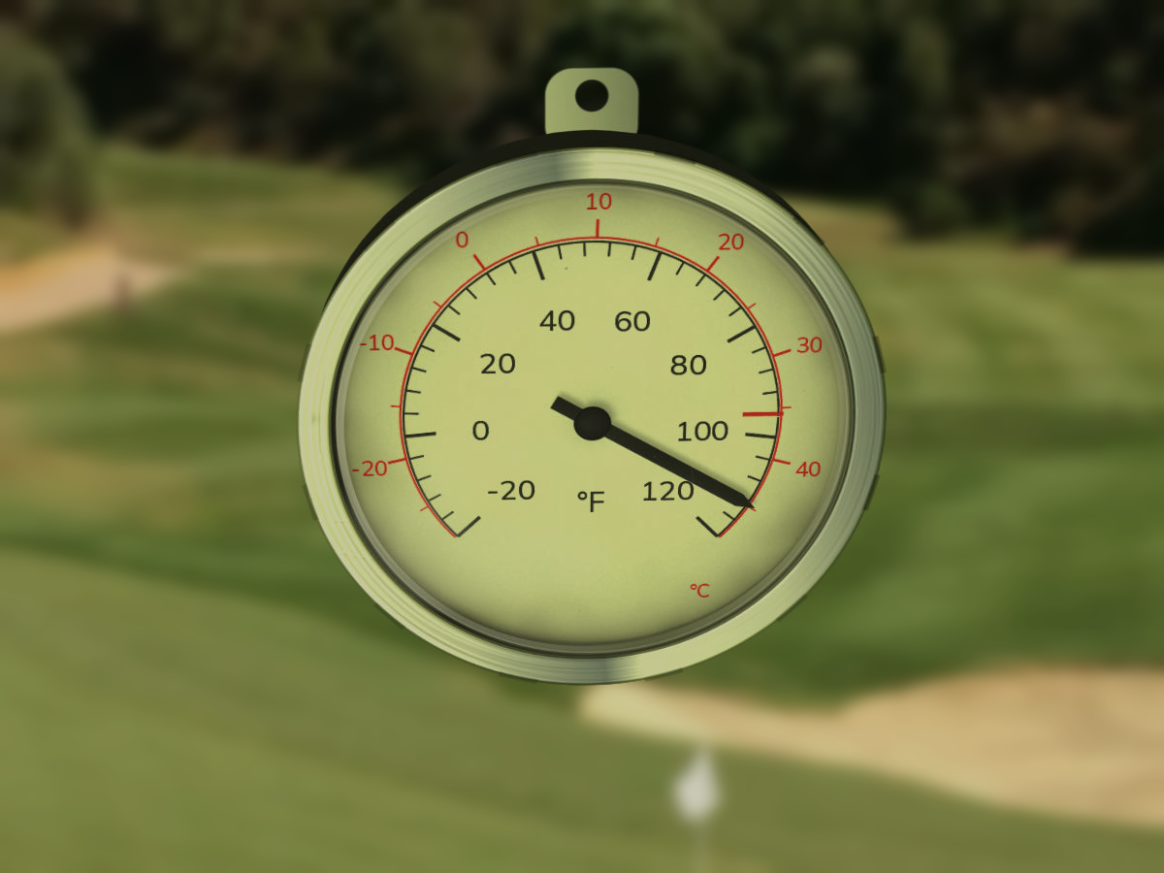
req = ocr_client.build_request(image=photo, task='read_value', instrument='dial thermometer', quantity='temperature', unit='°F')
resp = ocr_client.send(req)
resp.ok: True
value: 112 °F
